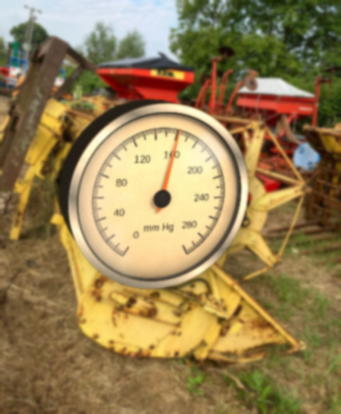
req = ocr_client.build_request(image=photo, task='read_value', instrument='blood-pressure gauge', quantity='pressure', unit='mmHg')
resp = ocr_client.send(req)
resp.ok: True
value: 160 mmHg
